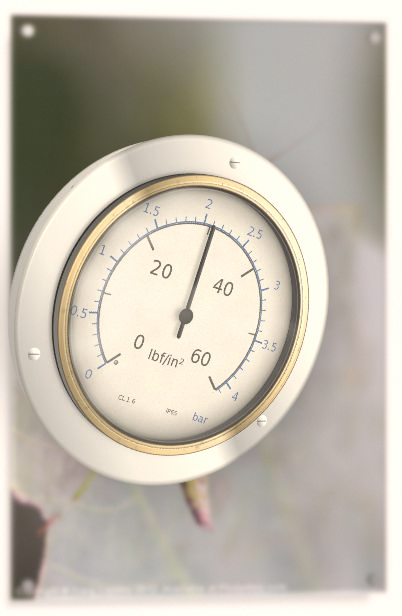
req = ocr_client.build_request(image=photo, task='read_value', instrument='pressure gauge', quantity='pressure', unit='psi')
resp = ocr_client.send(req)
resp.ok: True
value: 30 psi
